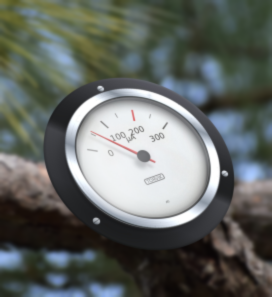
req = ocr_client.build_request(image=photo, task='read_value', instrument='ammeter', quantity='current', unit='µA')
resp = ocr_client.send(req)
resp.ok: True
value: 50 µA
